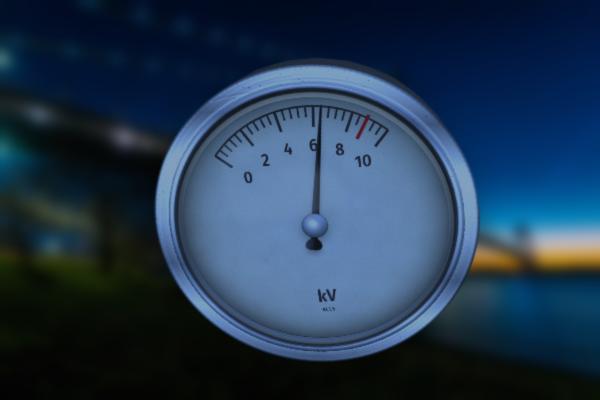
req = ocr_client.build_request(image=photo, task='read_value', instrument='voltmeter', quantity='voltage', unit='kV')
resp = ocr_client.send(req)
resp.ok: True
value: 6.4 kV
